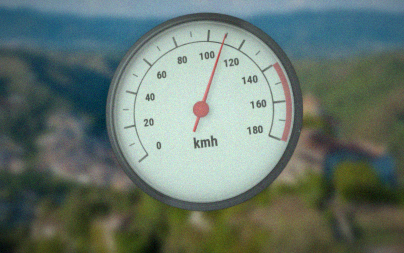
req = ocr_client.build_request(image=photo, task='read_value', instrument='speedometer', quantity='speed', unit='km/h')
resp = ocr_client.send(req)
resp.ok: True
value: 110 km/h
